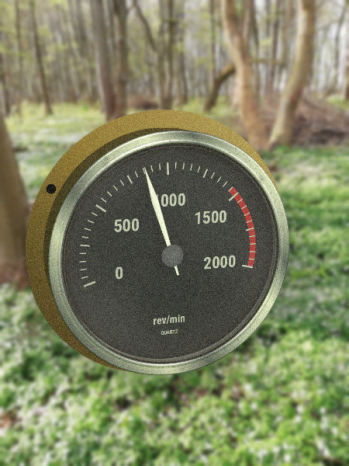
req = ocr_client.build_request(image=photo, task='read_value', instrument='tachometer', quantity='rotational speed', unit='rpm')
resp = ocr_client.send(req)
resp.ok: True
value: 850 rpm
